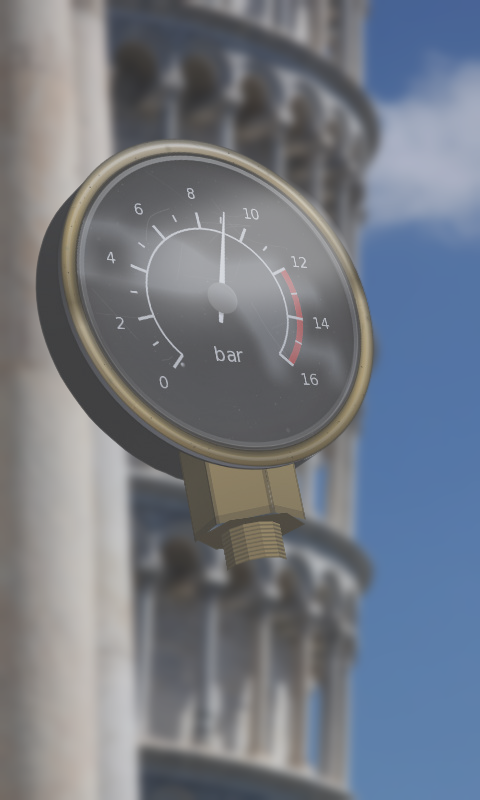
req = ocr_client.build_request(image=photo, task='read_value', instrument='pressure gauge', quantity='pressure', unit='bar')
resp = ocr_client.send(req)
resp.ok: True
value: 9 bar
